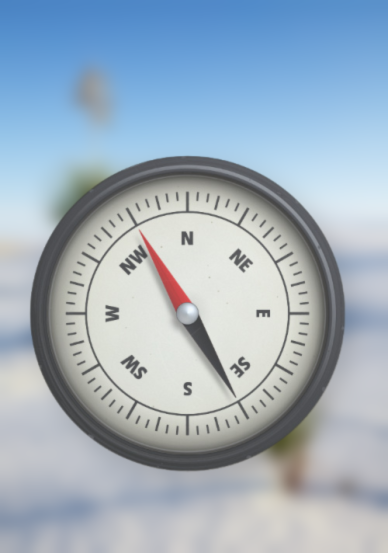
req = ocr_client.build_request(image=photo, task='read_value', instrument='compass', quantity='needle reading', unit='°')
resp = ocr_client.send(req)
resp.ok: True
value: 330 °
